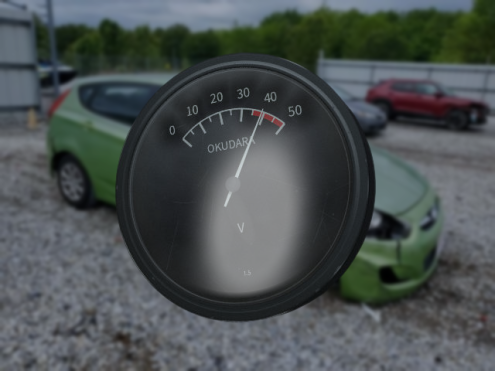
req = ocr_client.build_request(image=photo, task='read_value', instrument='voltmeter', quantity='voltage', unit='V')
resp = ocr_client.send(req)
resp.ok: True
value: 40 V
